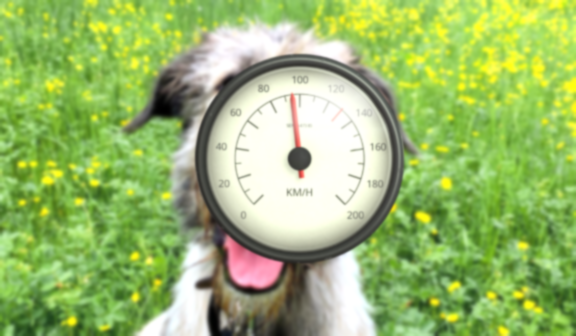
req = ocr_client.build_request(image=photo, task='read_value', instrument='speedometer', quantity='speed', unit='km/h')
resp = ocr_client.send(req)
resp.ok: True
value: 95 km/h
